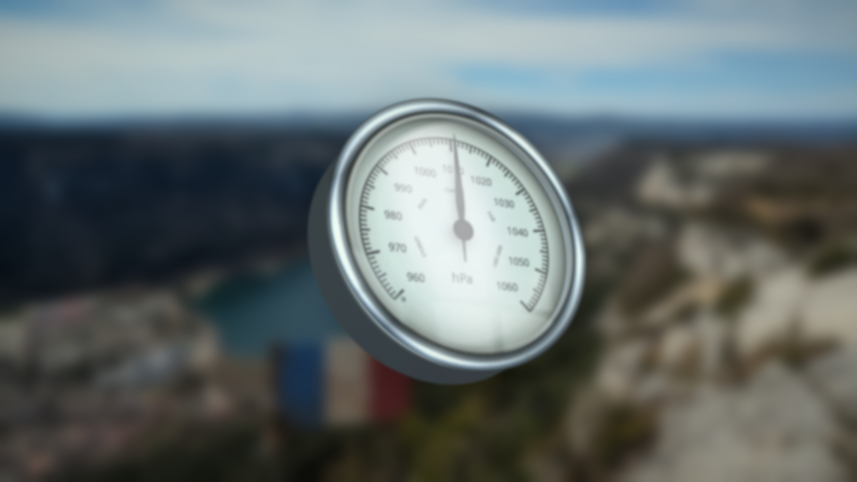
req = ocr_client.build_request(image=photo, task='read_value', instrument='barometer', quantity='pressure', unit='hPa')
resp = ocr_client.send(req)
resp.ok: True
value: 1010 hPa
